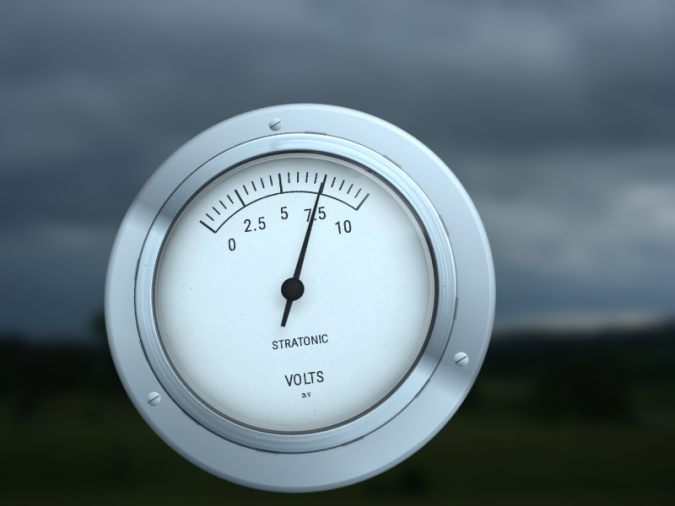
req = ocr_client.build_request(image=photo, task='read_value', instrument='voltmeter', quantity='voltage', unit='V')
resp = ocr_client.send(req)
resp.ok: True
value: 7.5 V
